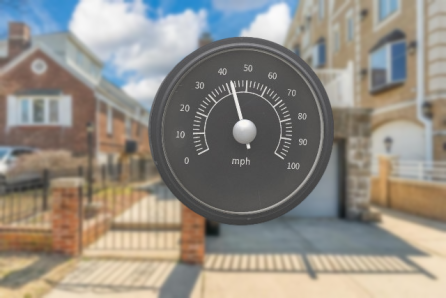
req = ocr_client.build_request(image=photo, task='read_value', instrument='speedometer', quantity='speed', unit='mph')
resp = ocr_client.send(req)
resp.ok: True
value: 42 mph
